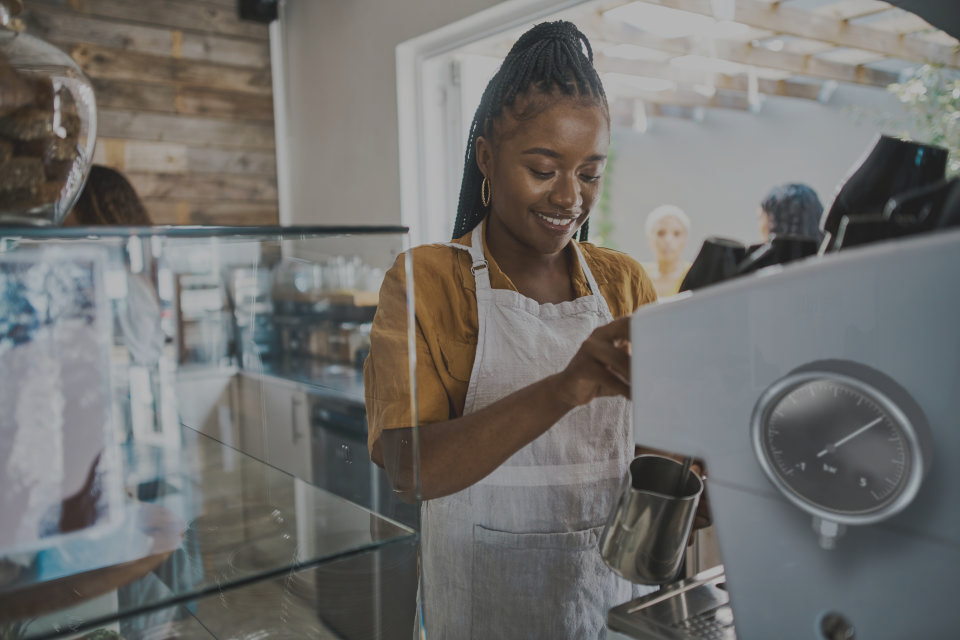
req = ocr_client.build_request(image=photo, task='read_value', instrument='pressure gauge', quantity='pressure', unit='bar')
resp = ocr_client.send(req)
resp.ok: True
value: 3 bar
